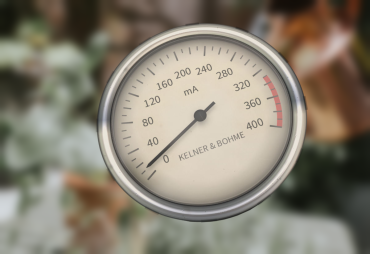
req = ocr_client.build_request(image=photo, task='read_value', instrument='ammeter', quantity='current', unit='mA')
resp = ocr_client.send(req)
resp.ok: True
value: 10 mA
